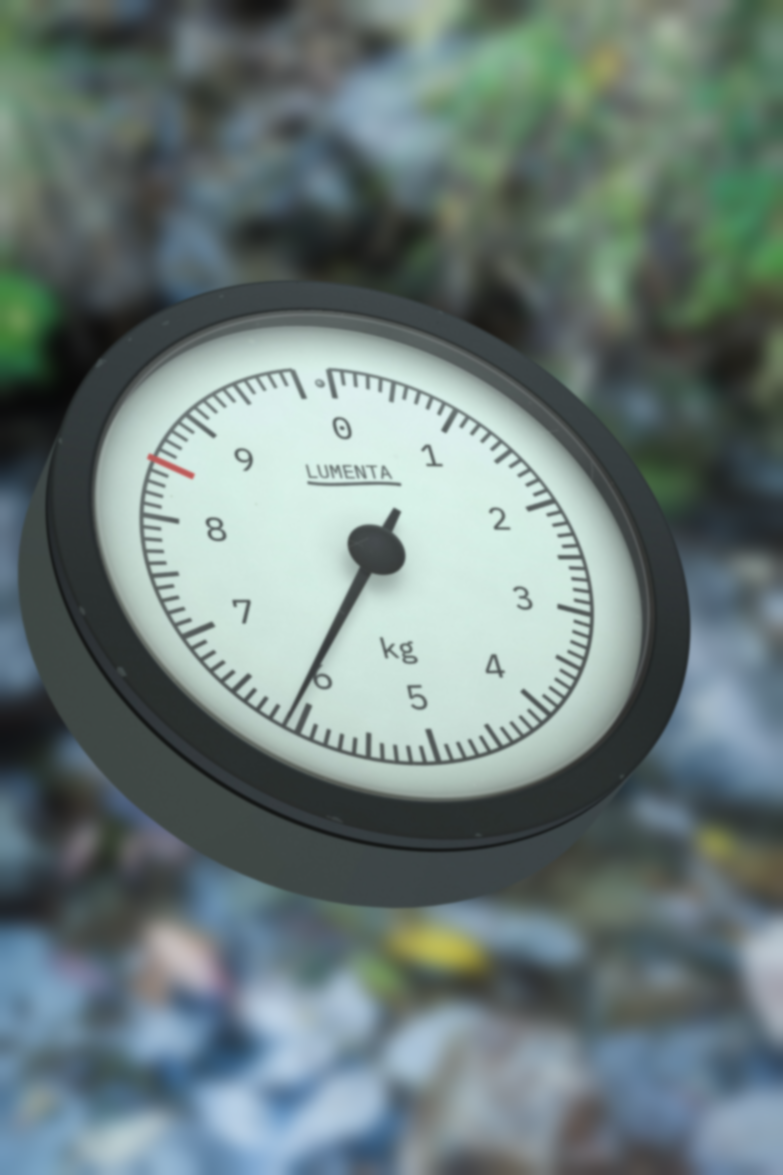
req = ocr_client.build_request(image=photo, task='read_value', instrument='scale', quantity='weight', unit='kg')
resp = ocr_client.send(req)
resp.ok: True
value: 6.1 kg
